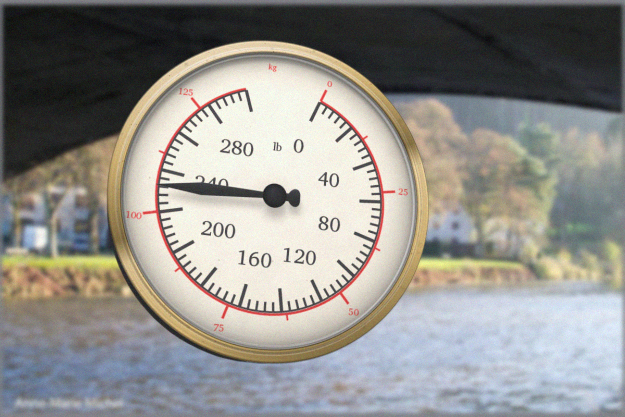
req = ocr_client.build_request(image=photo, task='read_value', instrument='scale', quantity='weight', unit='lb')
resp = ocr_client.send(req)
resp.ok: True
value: 232 lb
